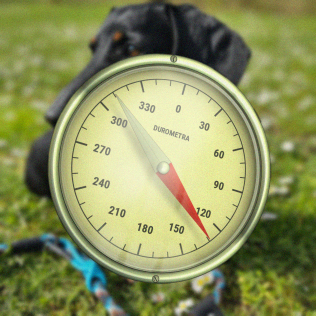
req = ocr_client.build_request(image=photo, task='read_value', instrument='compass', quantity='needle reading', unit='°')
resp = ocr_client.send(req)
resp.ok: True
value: 130 °
